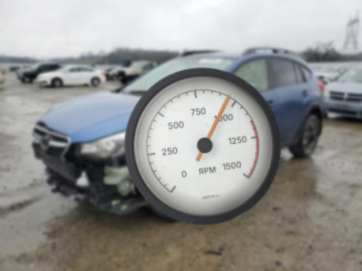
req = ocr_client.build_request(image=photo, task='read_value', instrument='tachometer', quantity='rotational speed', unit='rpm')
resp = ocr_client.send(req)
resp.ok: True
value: 950 rpm
